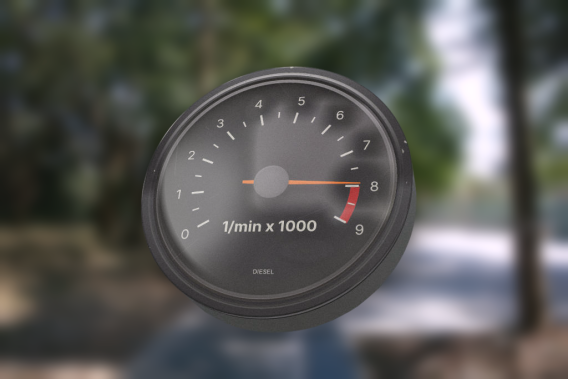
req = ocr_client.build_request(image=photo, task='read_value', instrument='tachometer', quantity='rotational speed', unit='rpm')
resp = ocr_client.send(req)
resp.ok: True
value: 8000 rpm
